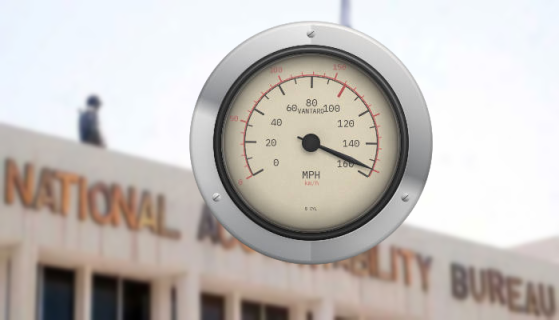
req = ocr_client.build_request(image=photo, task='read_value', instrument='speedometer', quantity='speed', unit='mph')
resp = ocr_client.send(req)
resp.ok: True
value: 155 mph
